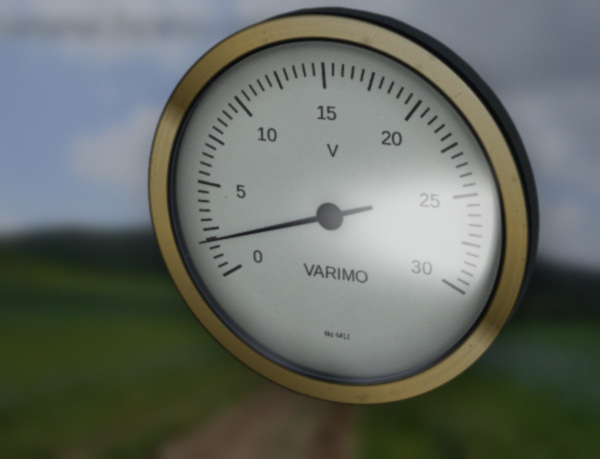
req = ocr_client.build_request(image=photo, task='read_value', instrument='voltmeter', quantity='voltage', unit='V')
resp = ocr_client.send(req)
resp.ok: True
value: 2 V
